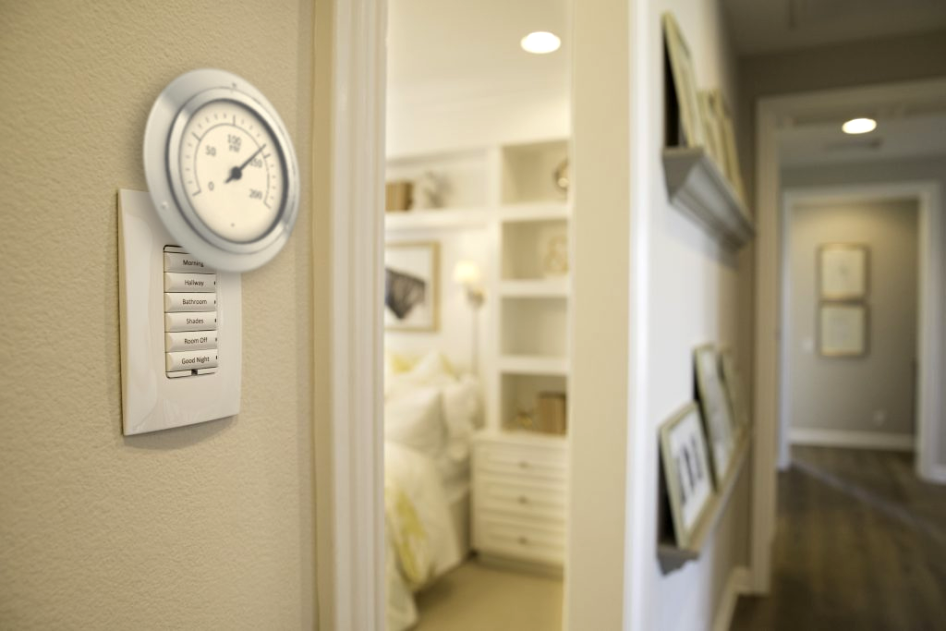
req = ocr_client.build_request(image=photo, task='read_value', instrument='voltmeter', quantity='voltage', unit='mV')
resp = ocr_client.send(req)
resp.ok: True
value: 140 mV
